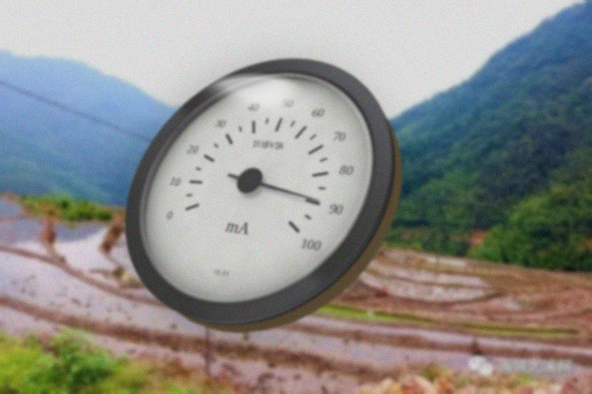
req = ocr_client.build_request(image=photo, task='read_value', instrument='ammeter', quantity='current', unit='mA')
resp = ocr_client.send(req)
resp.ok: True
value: 90 mA
